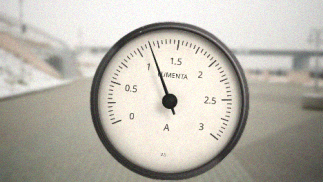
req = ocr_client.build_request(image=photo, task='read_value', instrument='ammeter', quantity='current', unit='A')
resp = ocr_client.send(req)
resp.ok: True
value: 1.15 A
